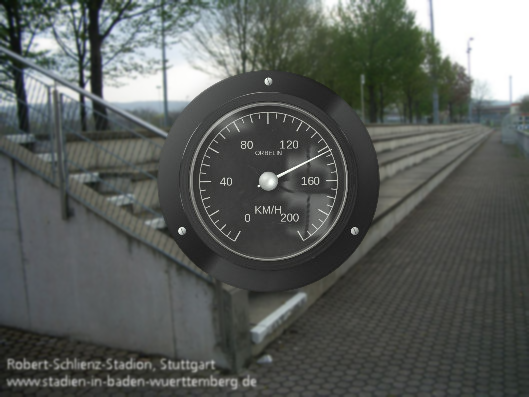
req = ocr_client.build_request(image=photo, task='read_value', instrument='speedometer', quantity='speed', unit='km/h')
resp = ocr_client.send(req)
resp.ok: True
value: 142.5 km/h
